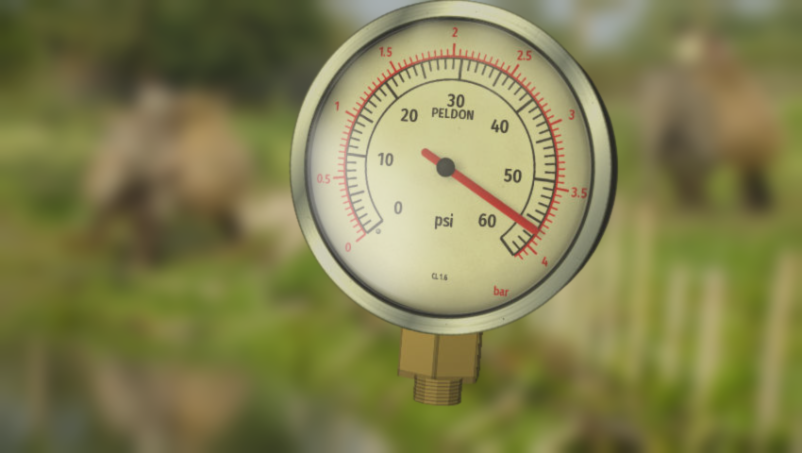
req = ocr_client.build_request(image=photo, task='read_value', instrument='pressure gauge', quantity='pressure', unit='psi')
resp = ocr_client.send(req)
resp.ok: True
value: 56 psi
